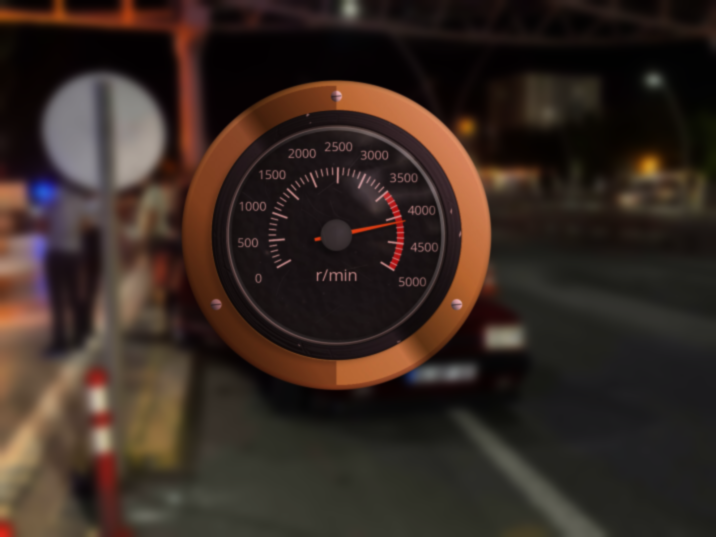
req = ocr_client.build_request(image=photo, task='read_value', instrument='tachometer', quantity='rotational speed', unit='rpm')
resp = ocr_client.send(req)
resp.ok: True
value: 4100 rpm
